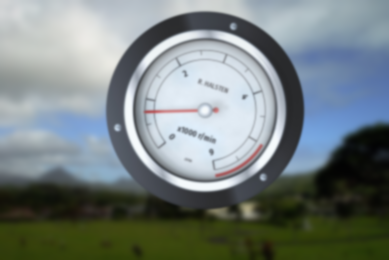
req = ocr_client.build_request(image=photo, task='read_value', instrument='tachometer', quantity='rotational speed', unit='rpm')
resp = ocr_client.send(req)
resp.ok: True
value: 750 rpm
